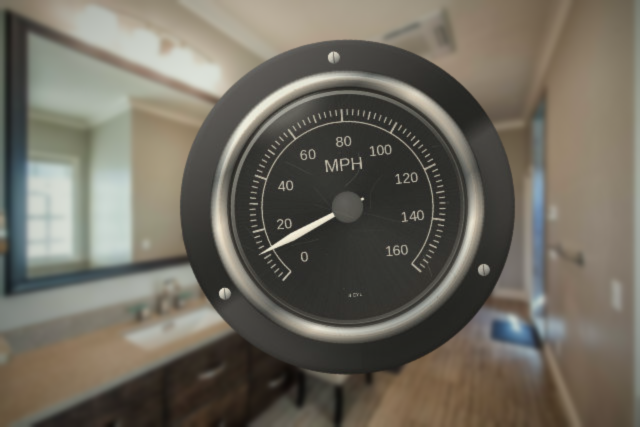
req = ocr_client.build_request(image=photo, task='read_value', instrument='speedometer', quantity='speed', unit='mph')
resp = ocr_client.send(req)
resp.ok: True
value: 12 mph
